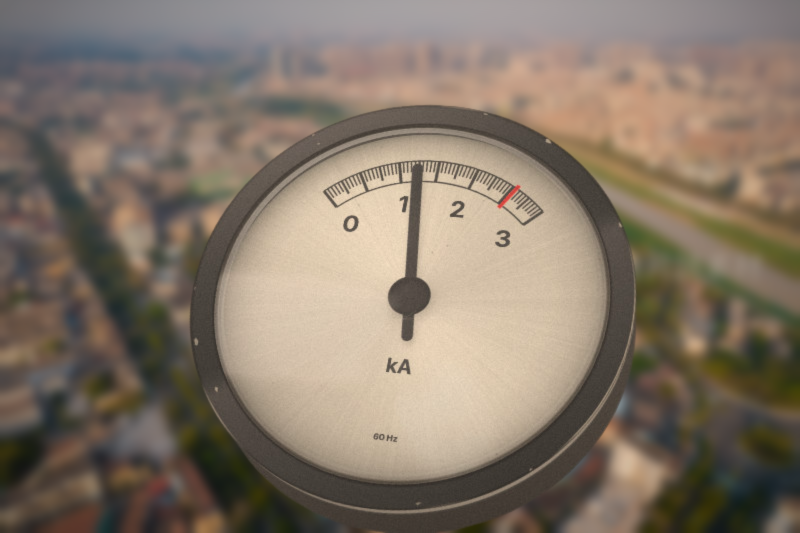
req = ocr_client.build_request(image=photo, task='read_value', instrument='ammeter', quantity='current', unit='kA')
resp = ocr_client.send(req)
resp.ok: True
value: 1.25 kA
